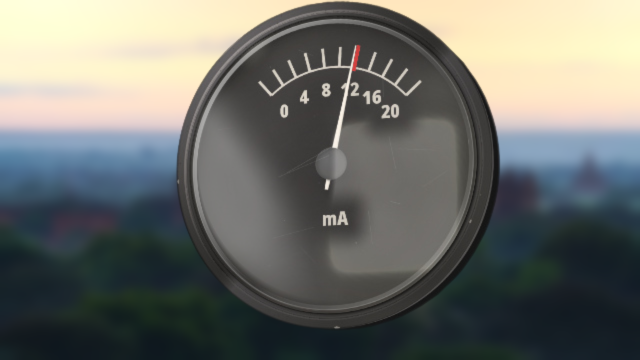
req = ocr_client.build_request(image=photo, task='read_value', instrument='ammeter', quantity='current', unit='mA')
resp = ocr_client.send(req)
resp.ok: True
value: 12 mA
